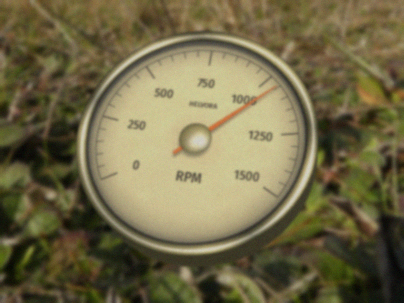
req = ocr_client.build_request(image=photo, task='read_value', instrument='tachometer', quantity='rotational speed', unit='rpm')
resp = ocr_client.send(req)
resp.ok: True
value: 1050 rpm
